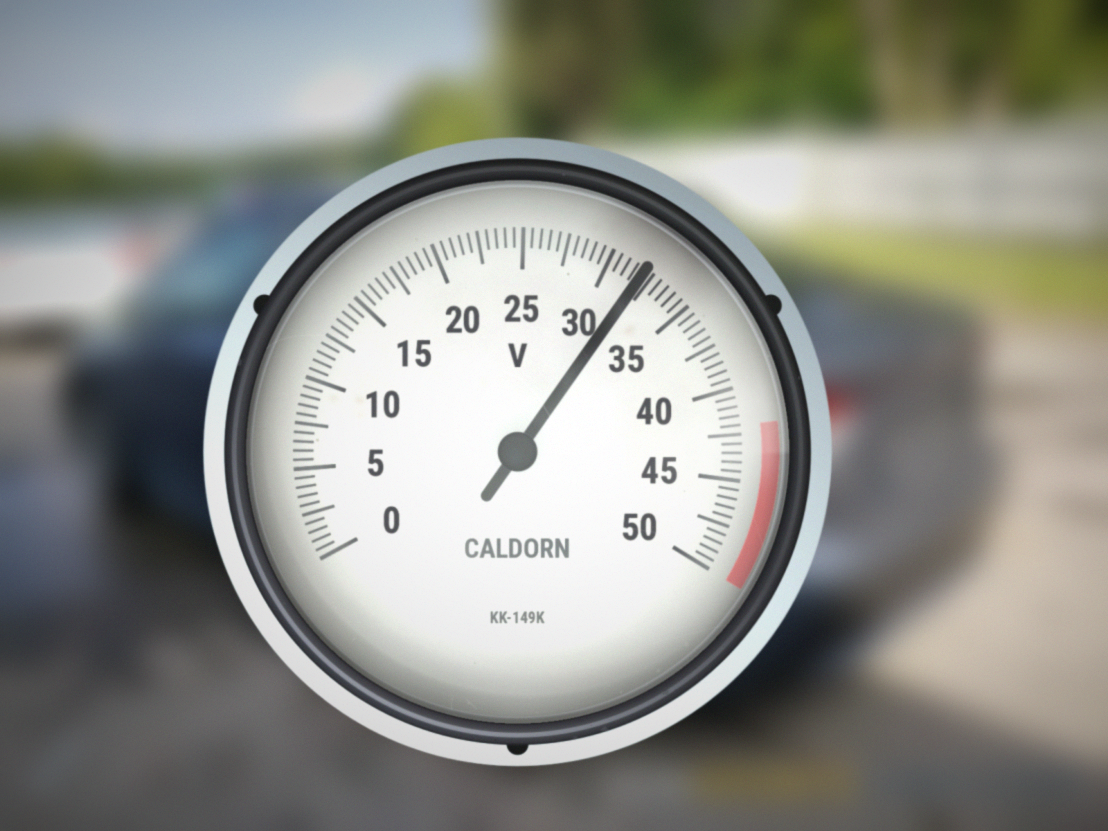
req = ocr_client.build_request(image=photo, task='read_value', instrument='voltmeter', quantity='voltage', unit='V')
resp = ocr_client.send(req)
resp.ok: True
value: 32 V
